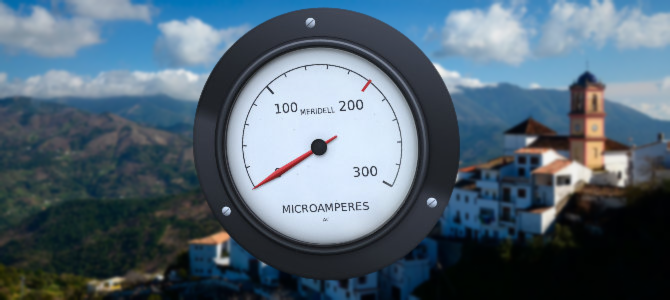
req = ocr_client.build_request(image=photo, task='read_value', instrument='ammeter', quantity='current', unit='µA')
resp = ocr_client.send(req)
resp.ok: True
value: 0 µA
